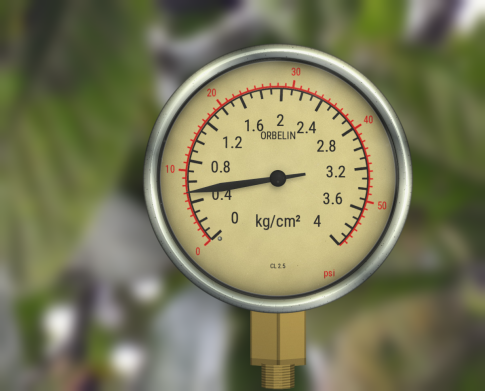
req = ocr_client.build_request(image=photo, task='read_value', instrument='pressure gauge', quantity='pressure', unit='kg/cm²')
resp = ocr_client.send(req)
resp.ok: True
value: 0.5 kg/cm²
